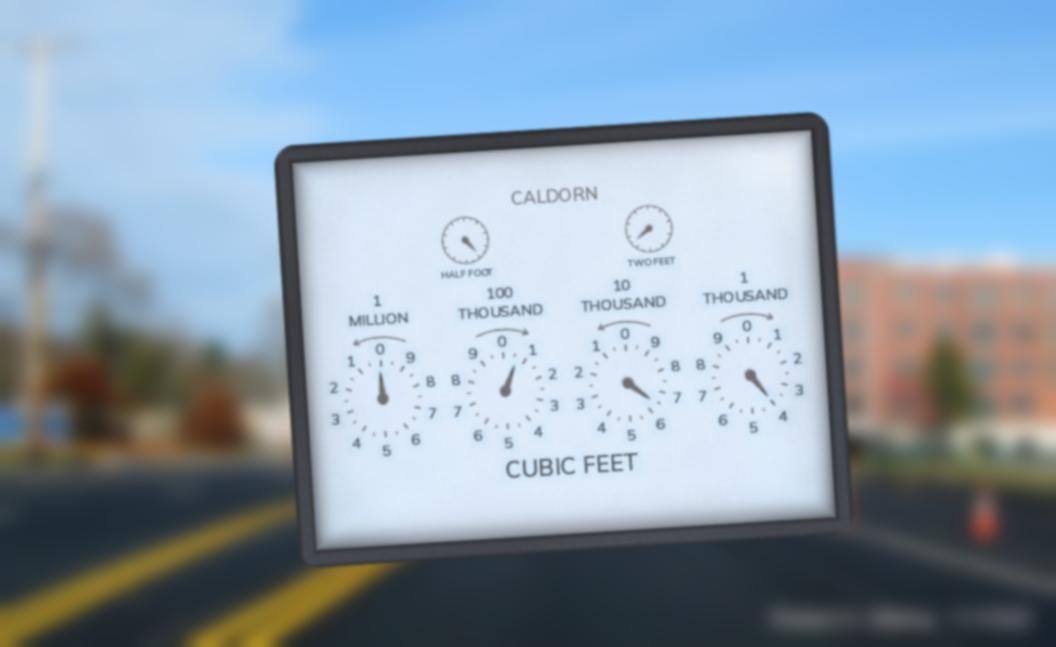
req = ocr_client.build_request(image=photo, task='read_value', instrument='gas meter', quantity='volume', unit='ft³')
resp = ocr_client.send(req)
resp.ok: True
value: 6400 ft³
